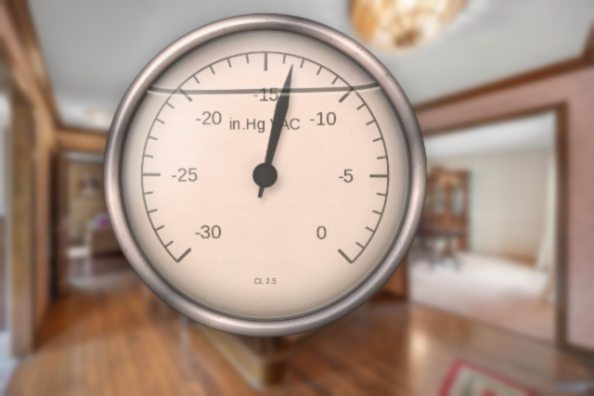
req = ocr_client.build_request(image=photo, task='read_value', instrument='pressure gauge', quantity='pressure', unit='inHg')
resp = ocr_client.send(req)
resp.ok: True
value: -13.5 inHg
